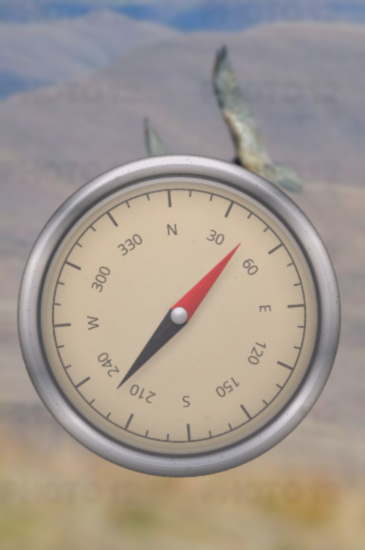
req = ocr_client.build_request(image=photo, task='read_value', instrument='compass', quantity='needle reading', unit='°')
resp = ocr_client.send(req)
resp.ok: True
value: 45 °
